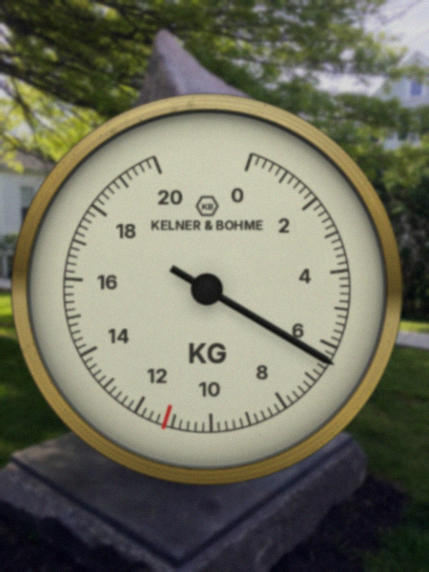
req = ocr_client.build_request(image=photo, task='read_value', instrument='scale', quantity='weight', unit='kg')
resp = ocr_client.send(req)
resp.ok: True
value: 6.4 kg
